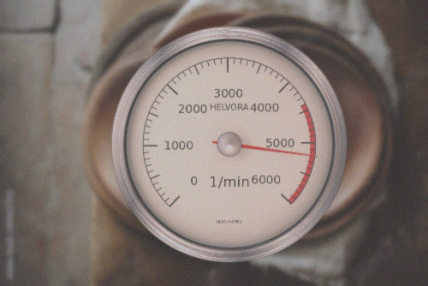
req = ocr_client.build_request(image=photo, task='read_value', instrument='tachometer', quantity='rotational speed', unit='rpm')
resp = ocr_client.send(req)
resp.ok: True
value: 5200 rpm
